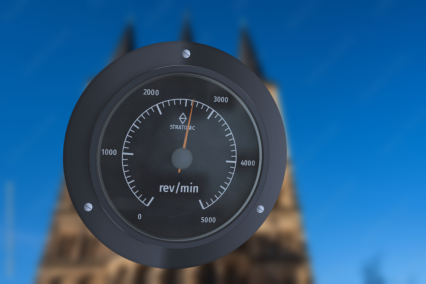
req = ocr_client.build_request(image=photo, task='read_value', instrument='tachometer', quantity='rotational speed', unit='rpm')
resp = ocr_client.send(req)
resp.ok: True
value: 2600 rpm
